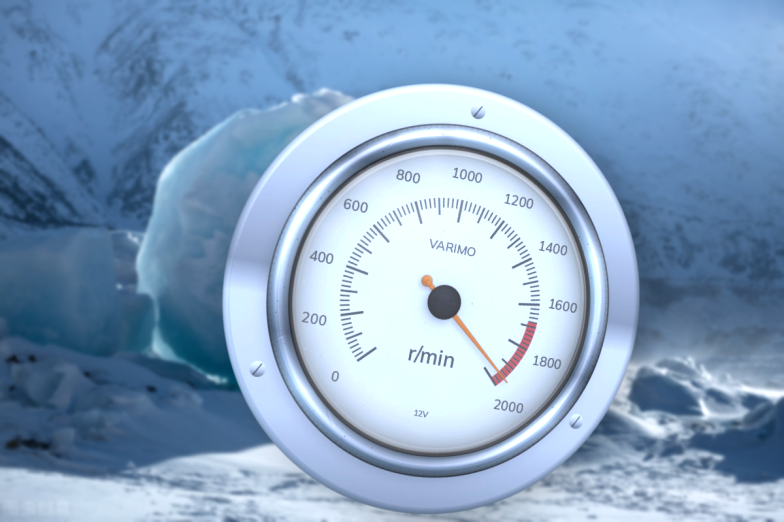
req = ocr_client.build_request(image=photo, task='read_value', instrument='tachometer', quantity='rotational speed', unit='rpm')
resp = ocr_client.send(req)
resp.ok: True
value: 1960 rpm
